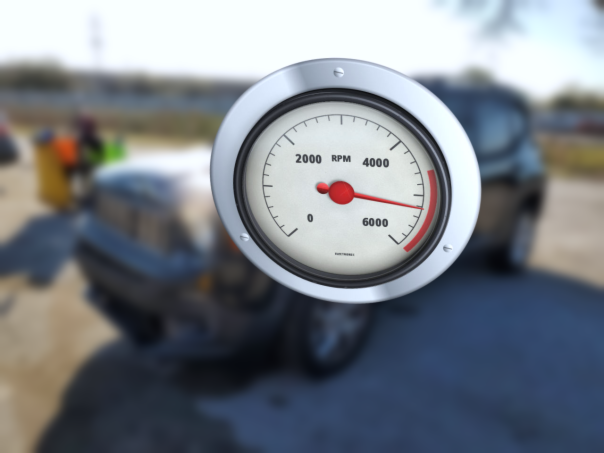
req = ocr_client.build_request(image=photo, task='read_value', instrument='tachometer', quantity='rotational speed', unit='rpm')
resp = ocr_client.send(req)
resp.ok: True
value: 5200 rpm
